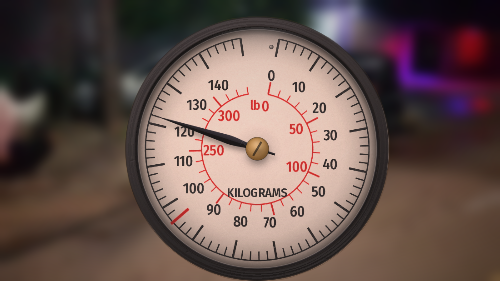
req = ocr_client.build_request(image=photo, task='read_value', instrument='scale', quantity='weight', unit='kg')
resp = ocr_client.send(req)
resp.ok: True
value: 122 kg
